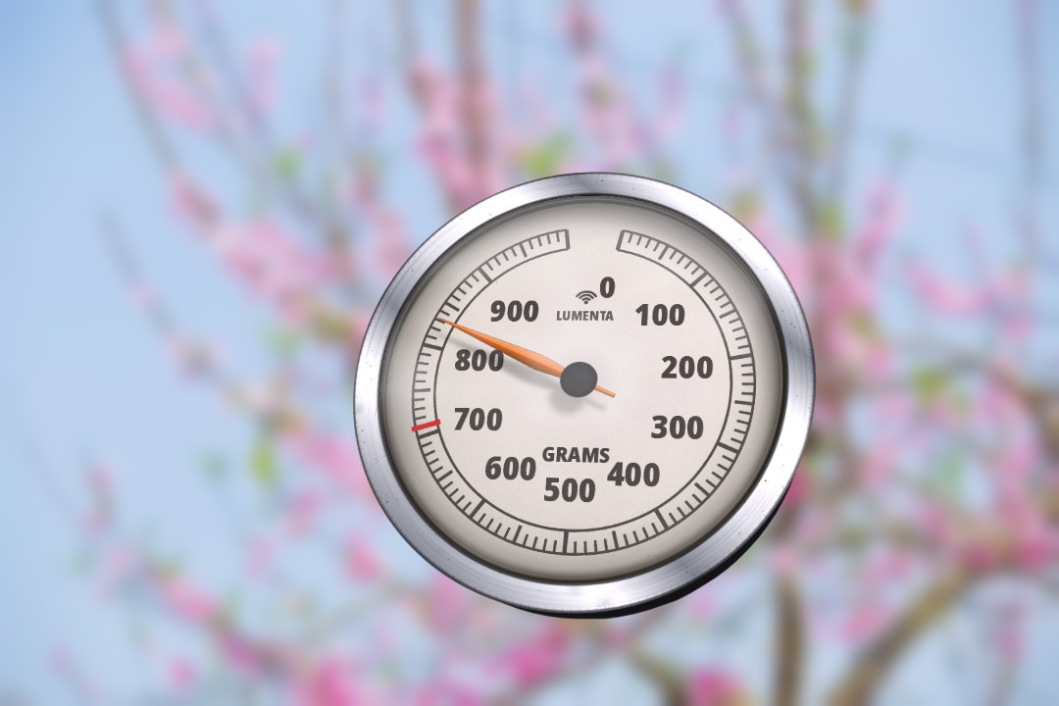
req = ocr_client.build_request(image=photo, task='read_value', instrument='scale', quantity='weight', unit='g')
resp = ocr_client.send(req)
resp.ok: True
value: 830 g
